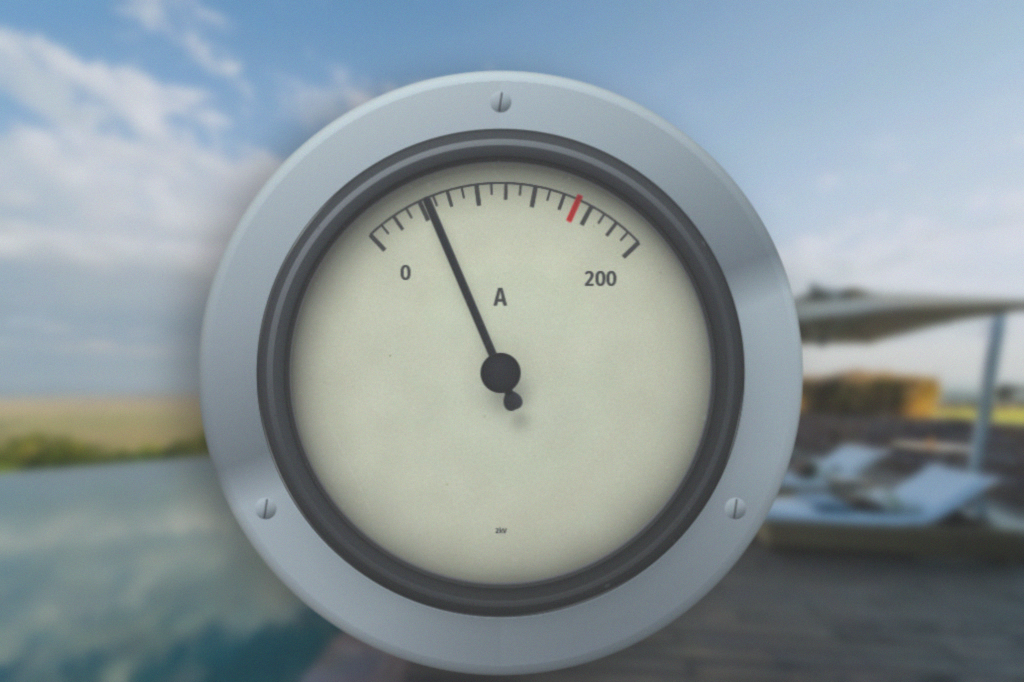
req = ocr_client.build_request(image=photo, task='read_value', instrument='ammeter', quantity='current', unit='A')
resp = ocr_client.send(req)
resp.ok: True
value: 45 A
